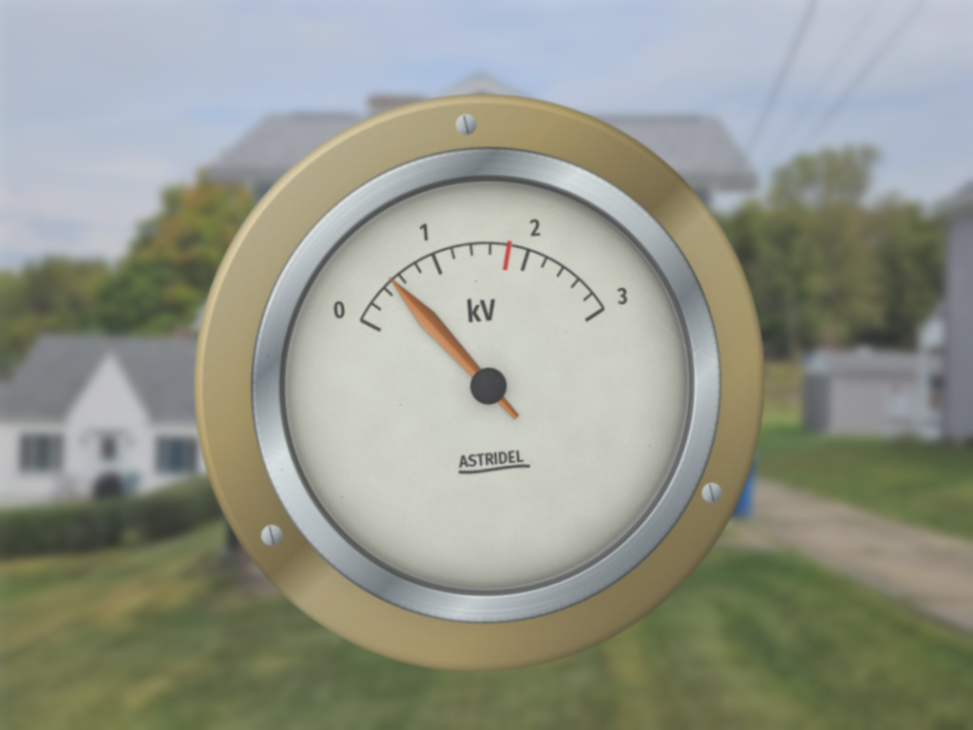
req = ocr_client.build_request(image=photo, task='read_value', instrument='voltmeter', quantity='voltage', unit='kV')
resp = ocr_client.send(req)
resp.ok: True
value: 0.5 kV
